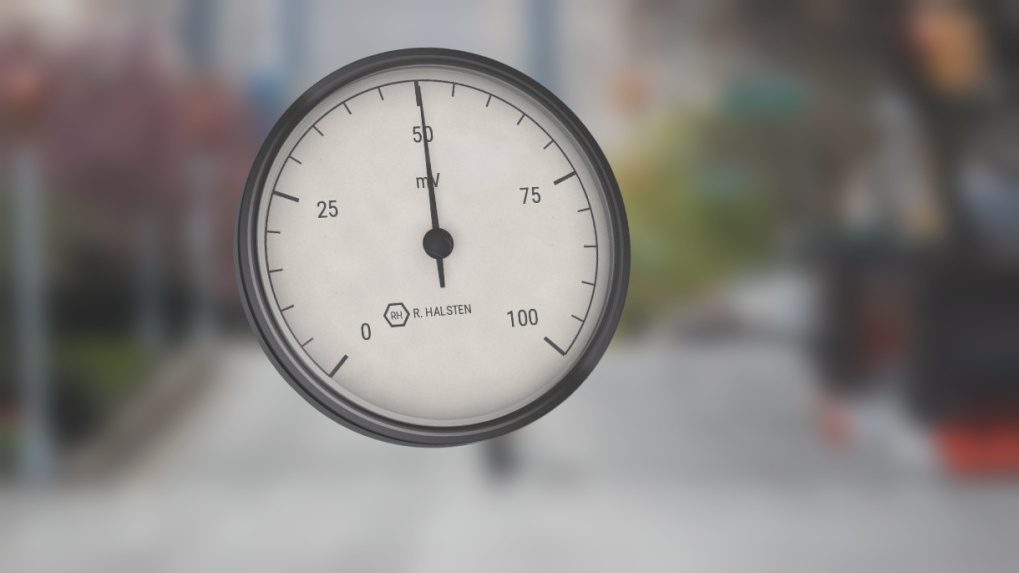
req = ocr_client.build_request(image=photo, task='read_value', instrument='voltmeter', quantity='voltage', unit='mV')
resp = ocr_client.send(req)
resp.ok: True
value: 50 mV
